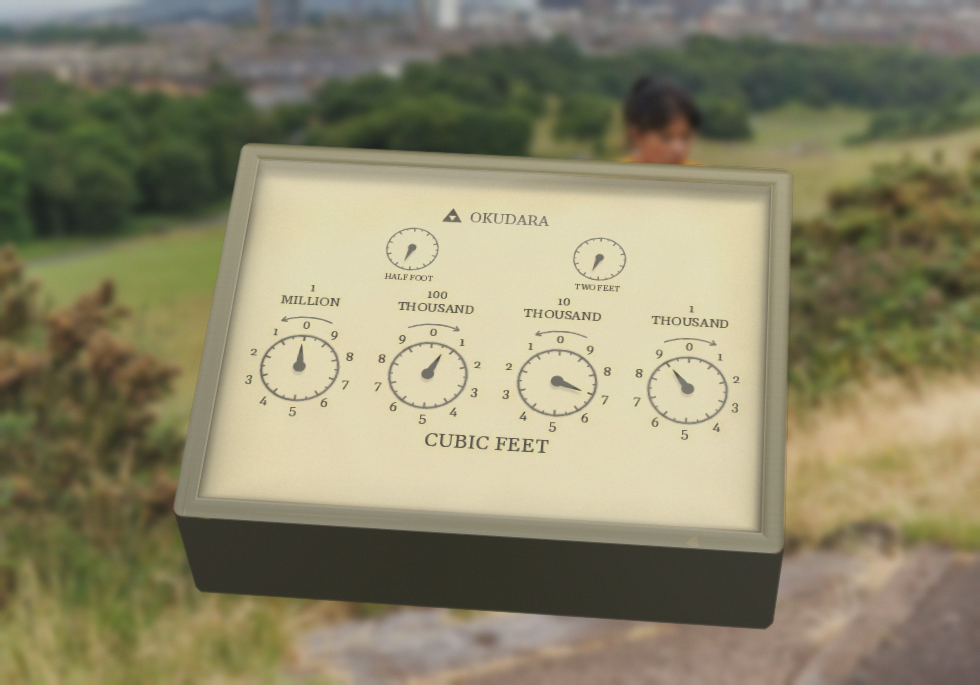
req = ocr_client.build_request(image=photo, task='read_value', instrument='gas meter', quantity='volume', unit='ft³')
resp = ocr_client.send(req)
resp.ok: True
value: 6900 ft³
